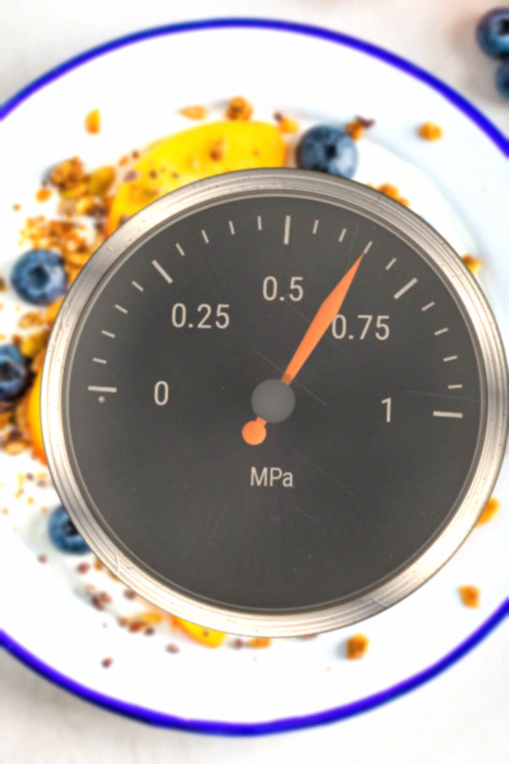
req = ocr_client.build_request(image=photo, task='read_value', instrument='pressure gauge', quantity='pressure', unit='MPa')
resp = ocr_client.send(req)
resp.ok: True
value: 0.65 MPa
